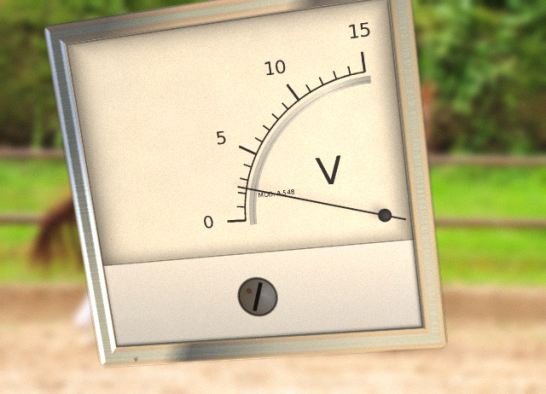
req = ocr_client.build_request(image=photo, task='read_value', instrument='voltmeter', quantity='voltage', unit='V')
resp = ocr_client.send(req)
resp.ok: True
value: 2.5 V
